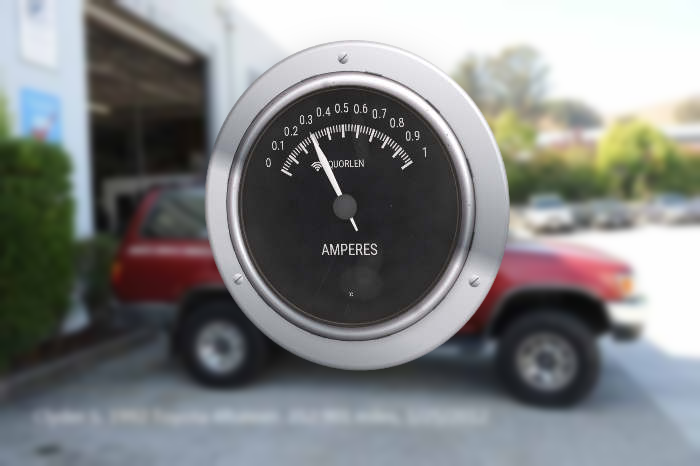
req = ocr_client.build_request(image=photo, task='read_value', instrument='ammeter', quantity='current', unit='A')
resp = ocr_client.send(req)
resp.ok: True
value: 0.3 A
